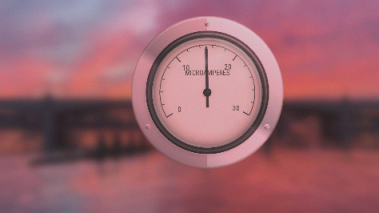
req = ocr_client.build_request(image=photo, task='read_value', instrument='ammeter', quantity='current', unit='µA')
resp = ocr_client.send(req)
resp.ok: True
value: 15 µA
